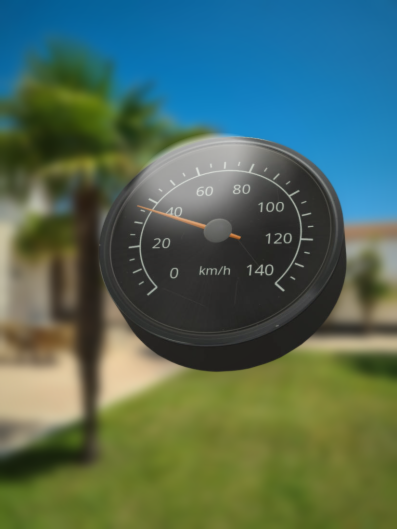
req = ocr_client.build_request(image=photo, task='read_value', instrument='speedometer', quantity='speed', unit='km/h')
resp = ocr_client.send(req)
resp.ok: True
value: 35 km/h
